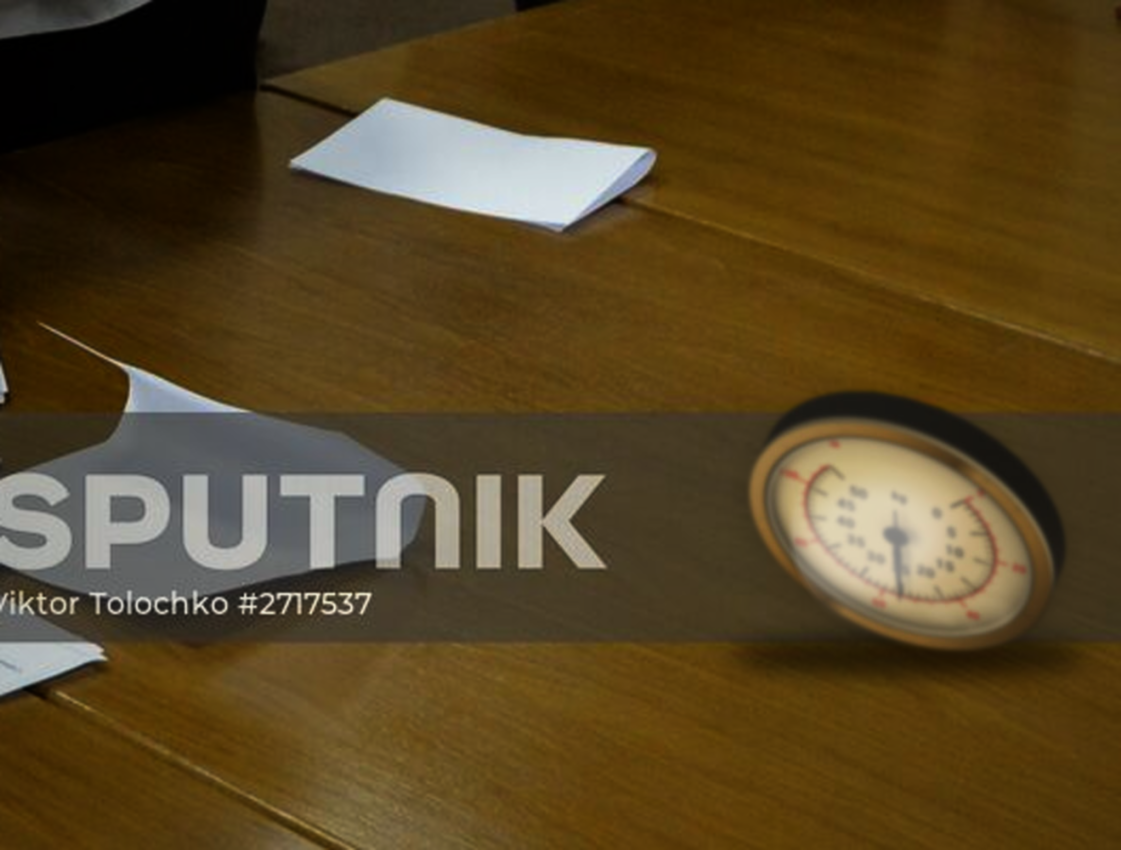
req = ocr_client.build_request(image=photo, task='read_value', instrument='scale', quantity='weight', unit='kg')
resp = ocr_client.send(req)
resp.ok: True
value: 25 kg
